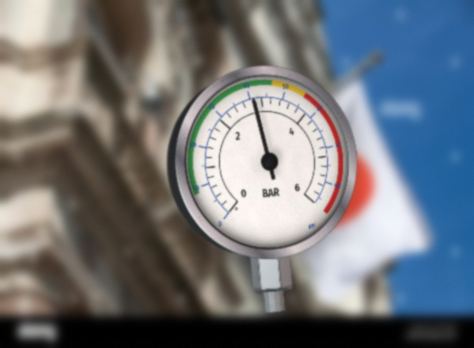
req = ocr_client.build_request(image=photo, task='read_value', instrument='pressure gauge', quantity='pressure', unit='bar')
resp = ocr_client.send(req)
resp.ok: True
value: 2.8 bar
